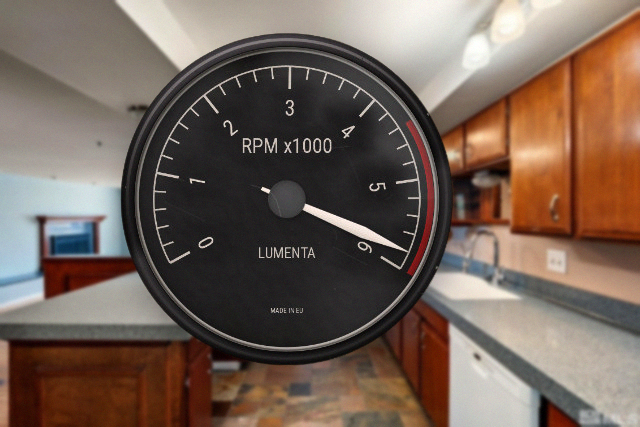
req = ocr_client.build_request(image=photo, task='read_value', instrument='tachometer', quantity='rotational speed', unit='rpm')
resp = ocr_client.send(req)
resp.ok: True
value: 5800 rpm
